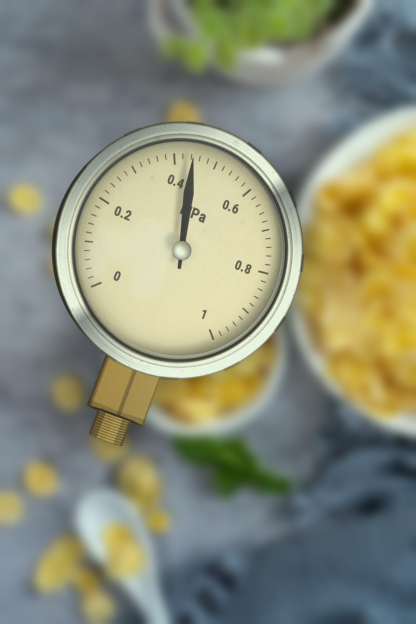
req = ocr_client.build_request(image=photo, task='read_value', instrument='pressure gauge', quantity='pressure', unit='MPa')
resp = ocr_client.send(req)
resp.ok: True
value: 0.44 MPa
